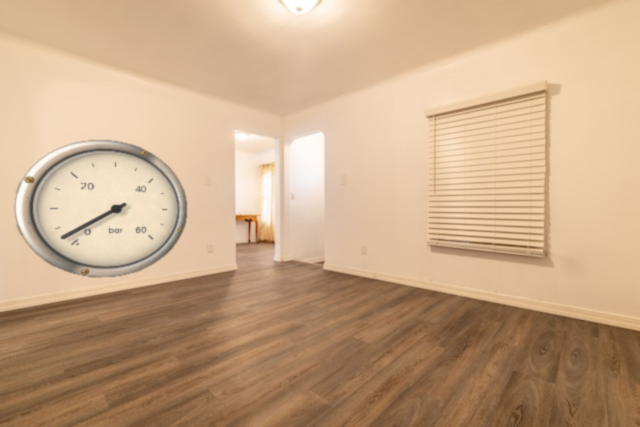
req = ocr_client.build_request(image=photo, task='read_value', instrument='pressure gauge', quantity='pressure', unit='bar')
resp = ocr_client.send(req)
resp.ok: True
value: 2.5 bar
